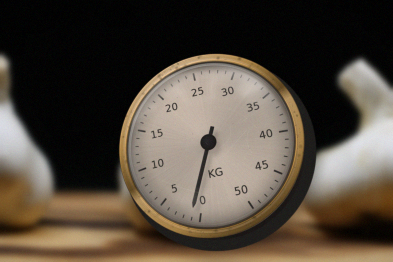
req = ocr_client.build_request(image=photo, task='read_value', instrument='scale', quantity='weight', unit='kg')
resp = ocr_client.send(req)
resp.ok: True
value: 1 kg
